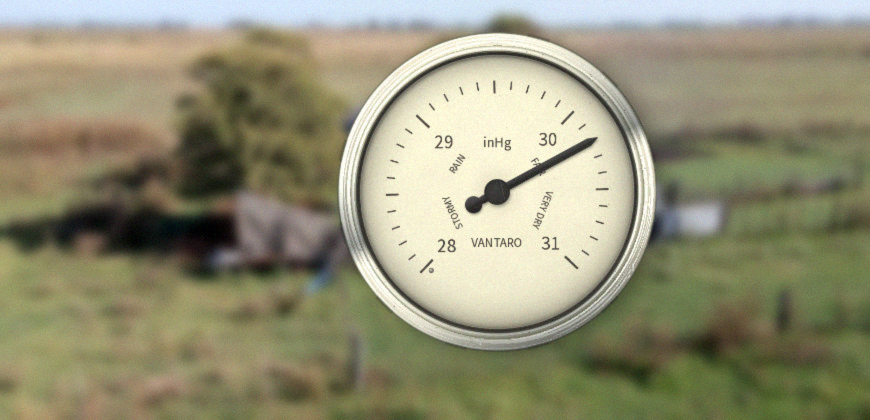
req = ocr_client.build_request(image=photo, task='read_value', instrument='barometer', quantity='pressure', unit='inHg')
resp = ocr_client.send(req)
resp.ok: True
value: 30.2 inHg
